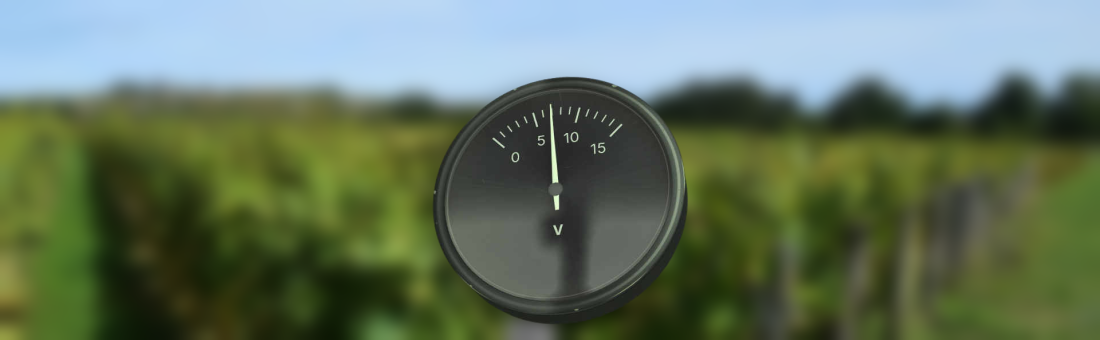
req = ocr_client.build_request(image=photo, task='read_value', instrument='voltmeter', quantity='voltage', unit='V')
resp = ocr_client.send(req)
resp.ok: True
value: 7 V
